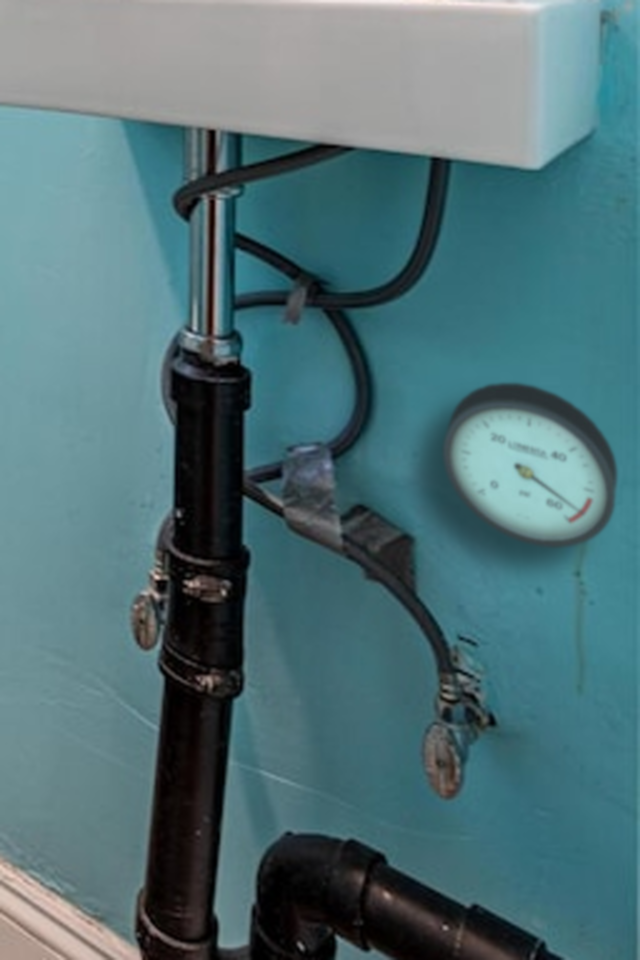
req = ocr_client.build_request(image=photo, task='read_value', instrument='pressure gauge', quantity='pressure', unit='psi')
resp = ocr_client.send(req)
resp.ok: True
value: 56 psi
